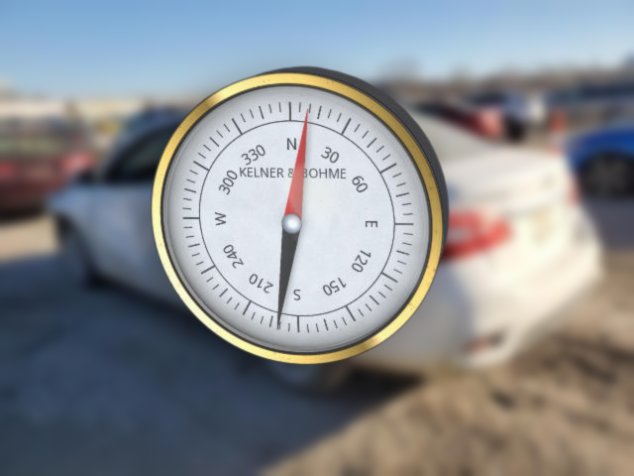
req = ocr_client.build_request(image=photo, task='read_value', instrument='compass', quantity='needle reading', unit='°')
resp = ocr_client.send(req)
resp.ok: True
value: 10 °
